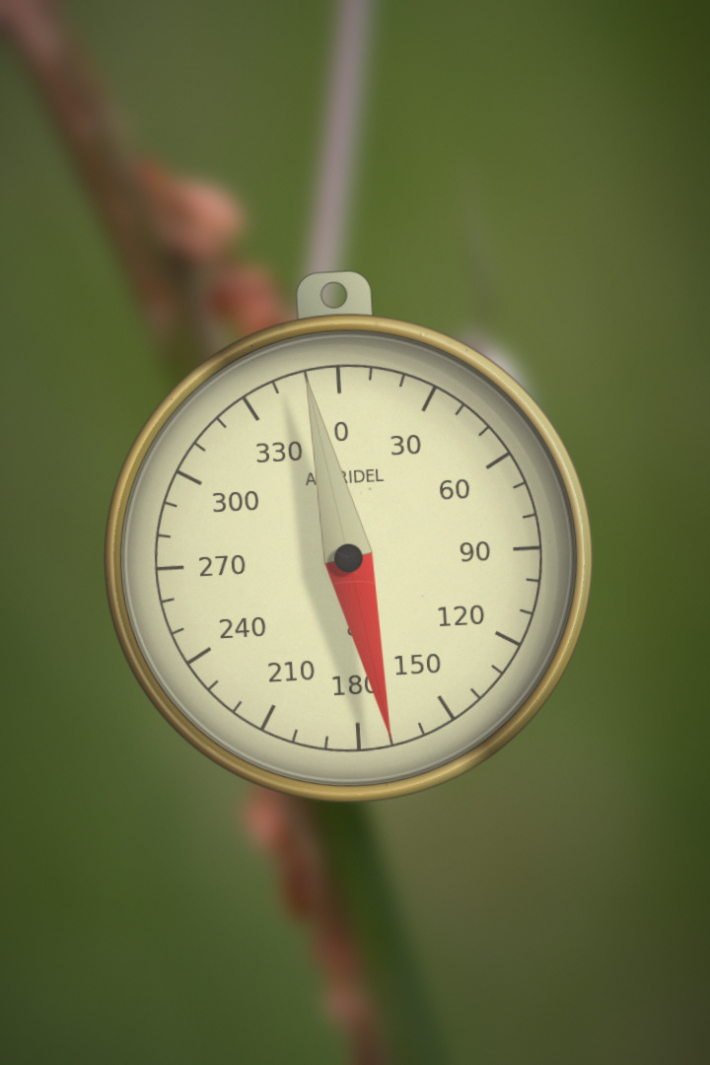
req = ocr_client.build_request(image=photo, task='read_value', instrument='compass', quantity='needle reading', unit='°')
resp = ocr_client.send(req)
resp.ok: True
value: 170 °
